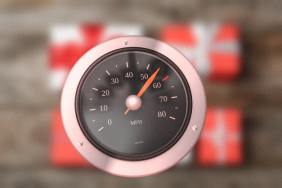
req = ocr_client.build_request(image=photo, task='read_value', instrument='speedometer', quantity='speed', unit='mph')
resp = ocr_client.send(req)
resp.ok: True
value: 55 mph
